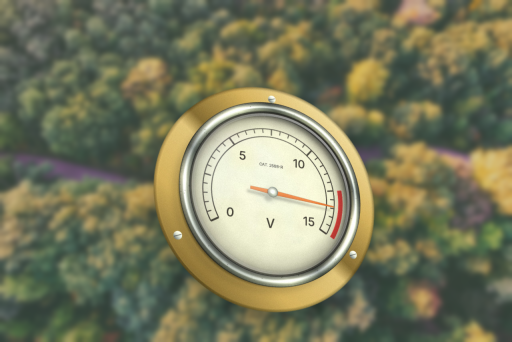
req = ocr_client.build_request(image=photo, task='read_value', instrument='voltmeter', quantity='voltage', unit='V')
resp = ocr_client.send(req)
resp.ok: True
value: 13.5 V
